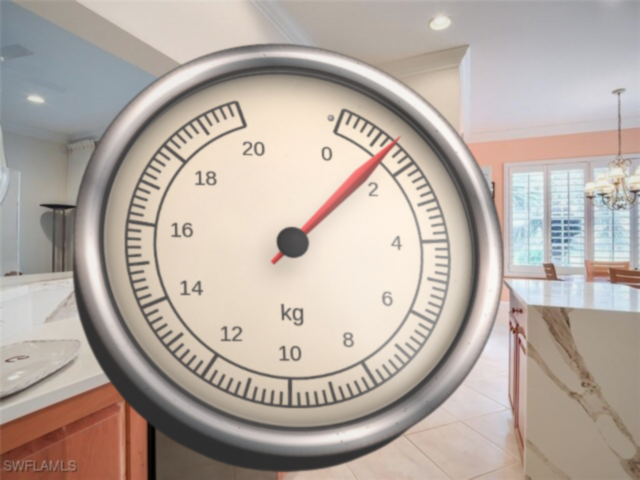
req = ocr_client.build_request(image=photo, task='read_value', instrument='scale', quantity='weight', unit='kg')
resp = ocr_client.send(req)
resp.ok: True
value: 1.4 kg
